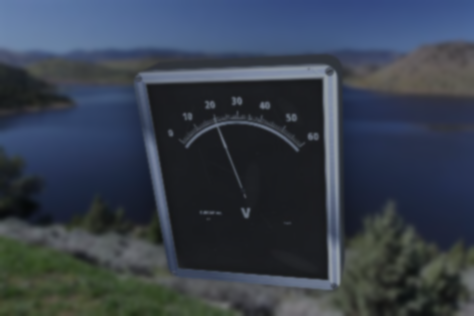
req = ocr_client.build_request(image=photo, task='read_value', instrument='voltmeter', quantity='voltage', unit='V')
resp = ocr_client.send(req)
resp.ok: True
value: 20 V
